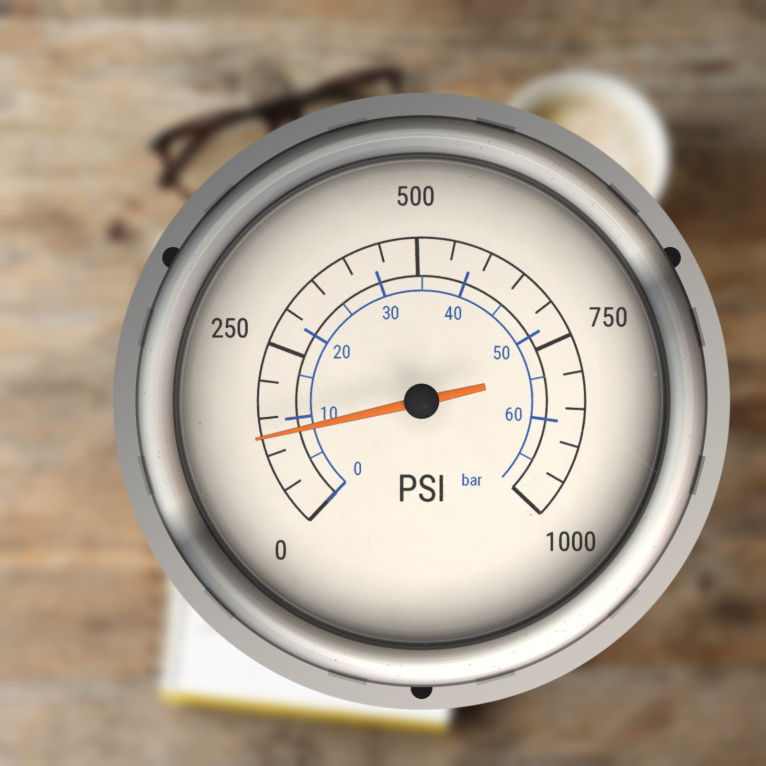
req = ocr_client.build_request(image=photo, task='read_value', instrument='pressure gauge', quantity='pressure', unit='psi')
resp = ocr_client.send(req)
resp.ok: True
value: 125 psi
